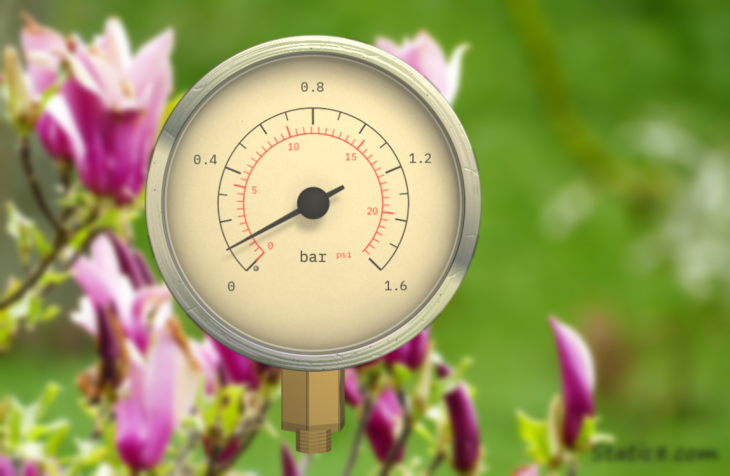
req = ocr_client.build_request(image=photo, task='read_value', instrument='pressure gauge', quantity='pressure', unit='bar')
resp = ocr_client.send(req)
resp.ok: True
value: 0.1 bar
